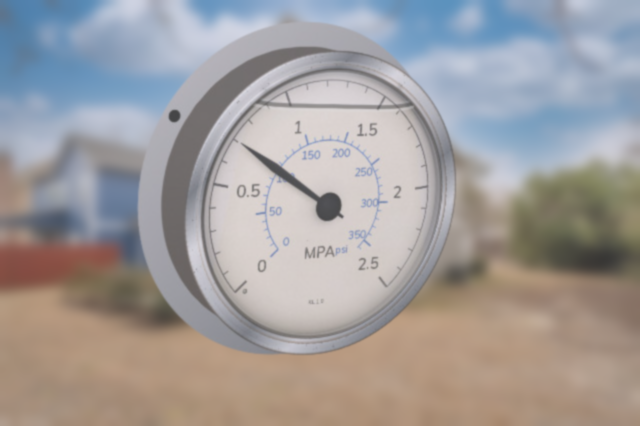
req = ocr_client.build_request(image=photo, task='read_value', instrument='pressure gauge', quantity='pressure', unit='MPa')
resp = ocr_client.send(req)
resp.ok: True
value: 0.7 MPa
